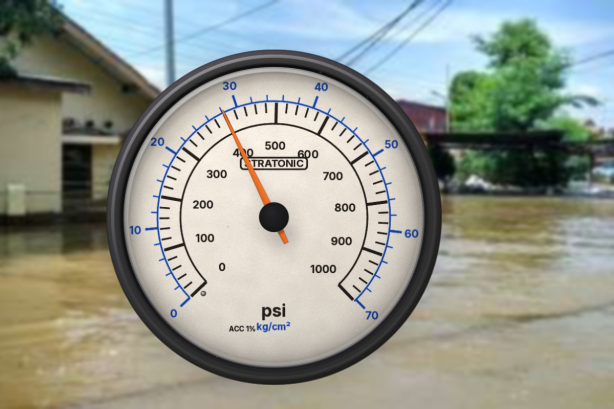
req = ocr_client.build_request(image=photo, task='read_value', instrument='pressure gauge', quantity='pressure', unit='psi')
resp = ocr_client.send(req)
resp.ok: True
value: 400 psi
